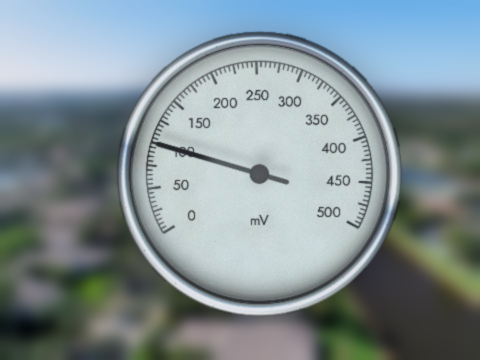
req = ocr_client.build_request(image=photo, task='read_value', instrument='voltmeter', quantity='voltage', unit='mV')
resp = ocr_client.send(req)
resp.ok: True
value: 100 mV
